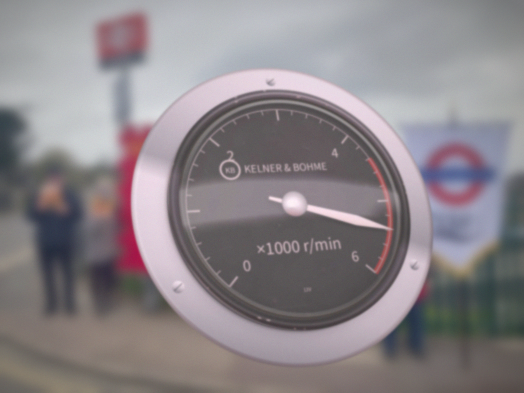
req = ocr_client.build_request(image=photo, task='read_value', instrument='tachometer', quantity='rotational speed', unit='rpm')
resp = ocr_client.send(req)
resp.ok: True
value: 5400 rpm
